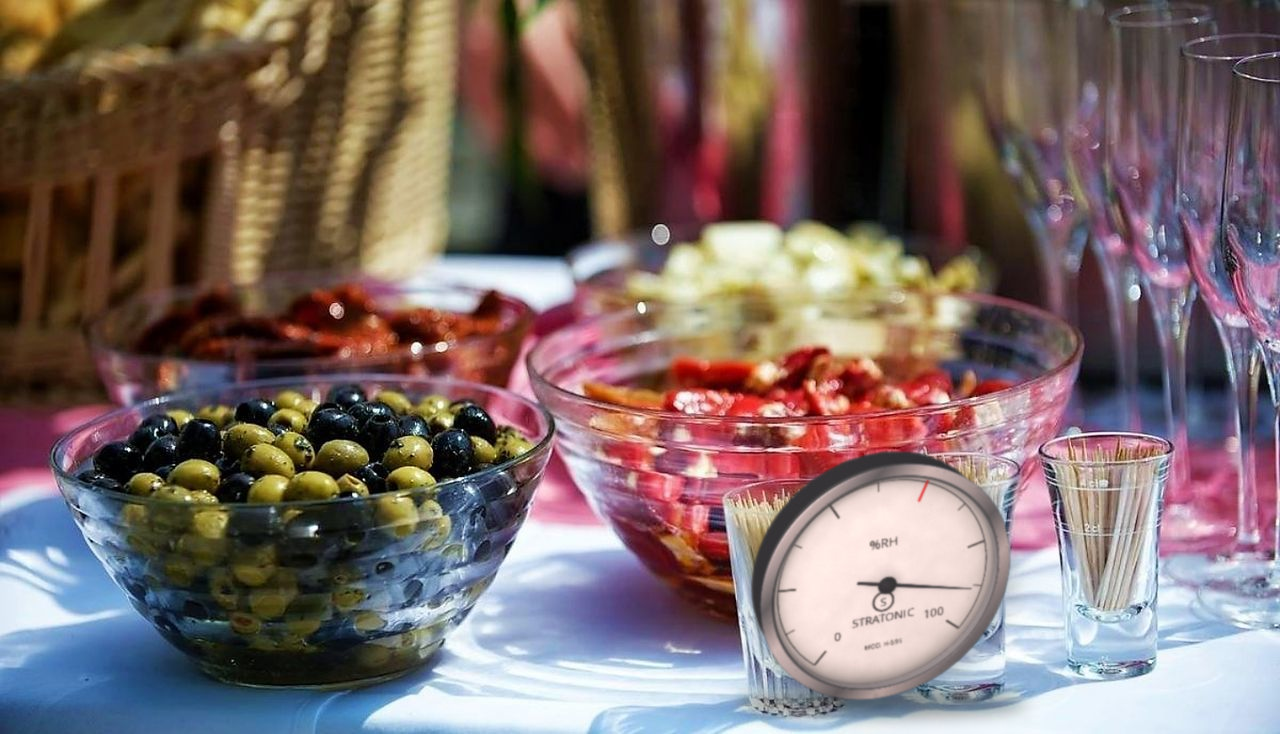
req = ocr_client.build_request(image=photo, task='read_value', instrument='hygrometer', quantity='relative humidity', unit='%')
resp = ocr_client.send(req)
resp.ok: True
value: 90 %
